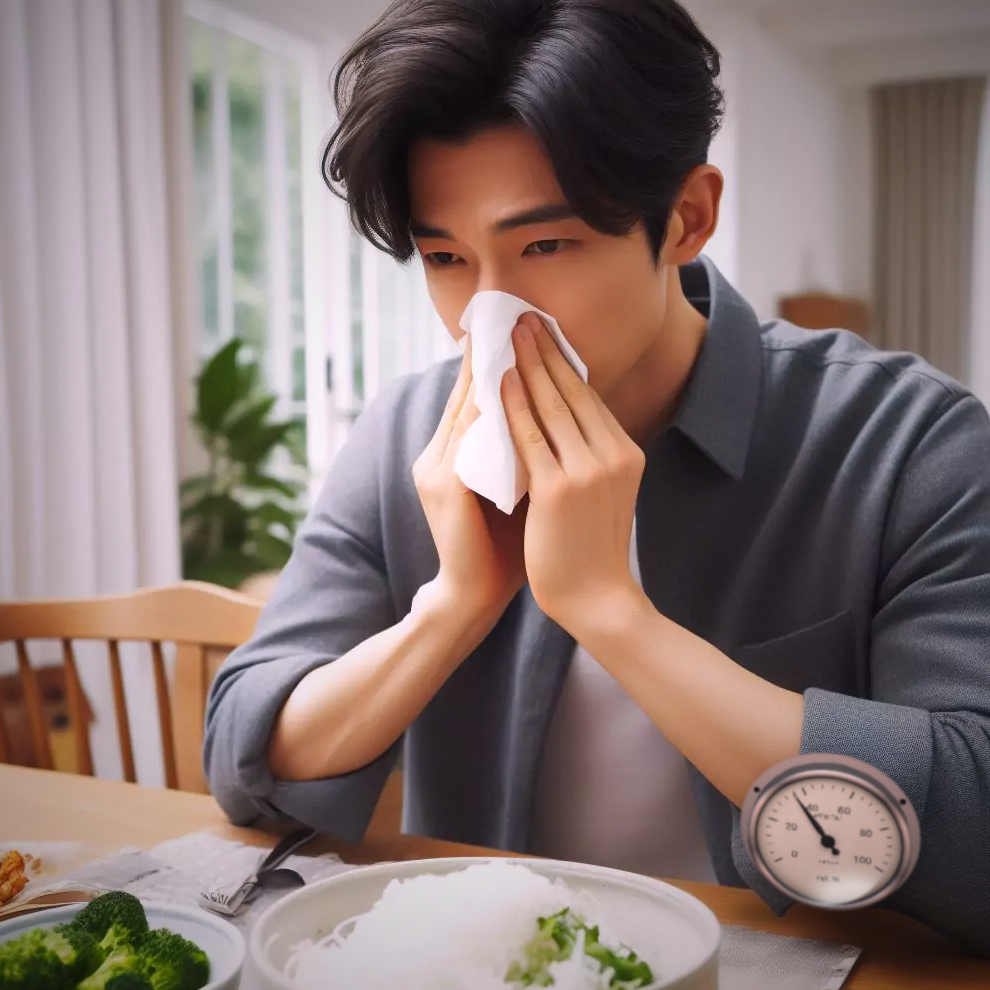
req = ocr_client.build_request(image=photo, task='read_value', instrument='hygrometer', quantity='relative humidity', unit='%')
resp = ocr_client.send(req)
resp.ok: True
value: 36 %
